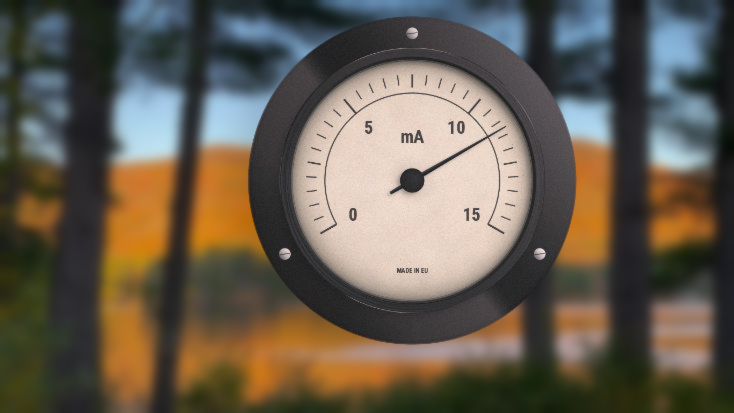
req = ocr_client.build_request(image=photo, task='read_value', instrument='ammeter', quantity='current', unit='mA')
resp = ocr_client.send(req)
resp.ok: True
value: 11.25 mA
